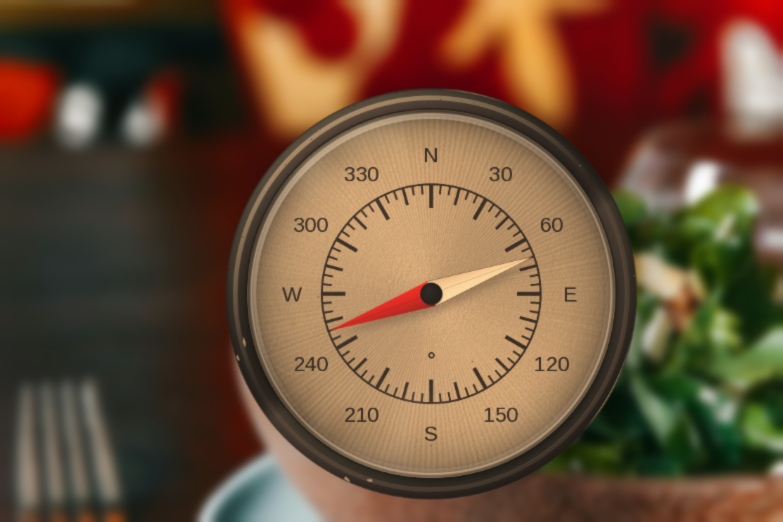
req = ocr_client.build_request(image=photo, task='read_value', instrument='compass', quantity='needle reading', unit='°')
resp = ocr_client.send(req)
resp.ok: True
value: 250 °
